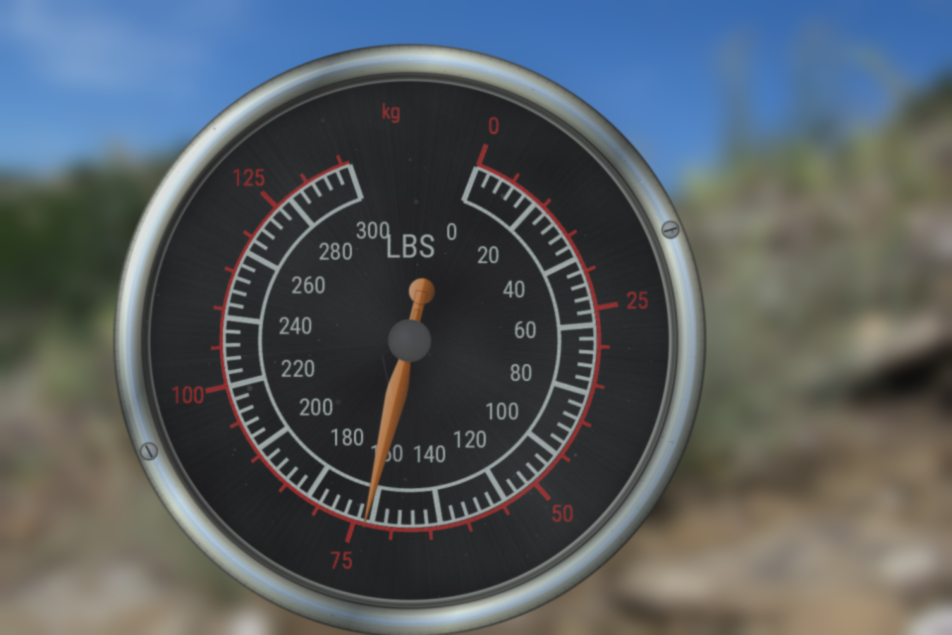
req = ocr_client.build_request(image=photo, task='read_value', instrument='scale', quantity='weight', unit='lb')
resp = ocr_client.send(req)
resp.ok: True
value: 162 lb
